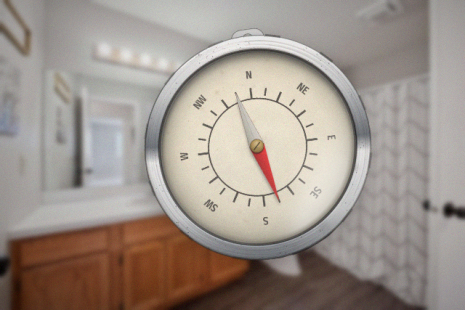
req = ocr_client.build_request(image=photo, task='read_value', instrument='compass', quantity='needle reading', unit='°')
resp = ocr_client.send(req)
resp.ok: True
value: 165 °
